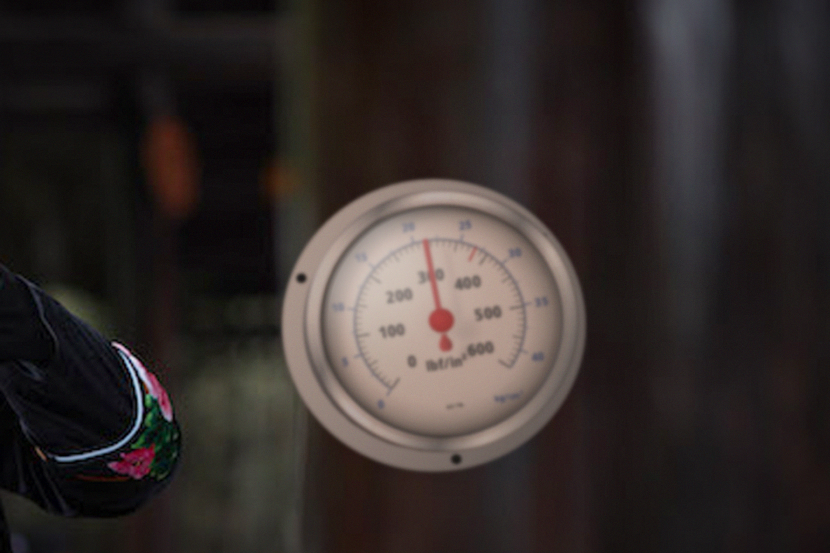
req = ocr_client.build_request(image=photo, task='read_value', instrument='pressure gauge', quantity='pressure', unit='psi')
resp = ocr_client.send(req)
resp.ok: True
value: 300 psi
